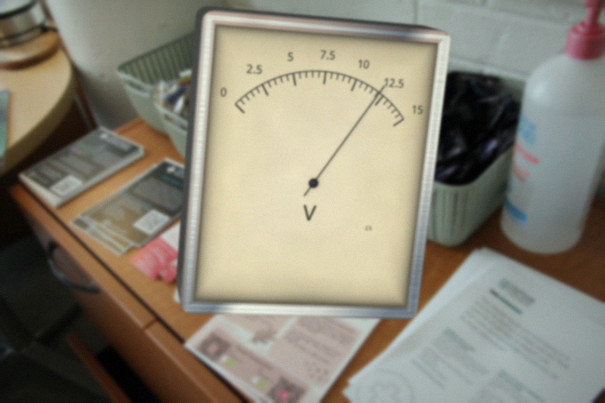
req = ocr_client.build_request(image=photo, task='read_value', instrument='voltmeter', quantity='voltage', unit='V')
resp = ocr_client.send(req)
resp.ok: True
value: 12 V
